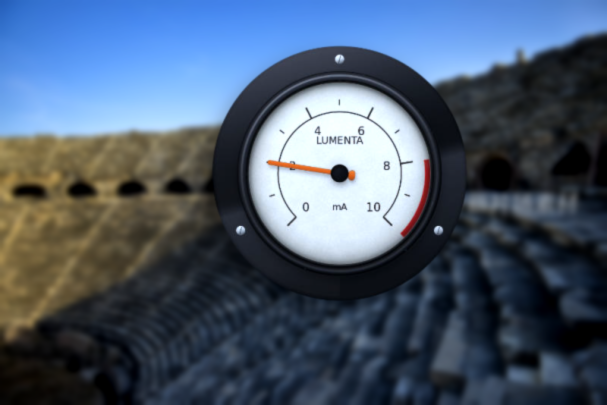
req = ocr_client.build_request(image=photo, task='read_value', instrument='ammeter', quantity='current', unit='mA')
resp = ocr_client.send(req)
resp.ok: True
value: 2 mA
